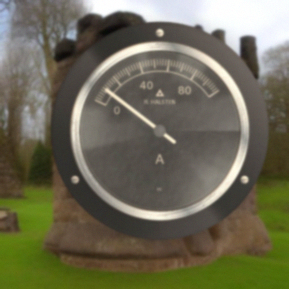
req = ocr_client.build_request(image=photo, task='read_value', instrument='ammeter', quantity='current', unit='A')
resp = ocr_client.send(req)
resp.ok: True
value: 10 A
